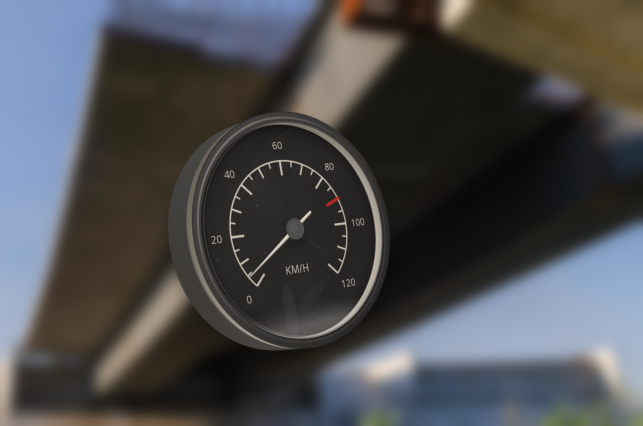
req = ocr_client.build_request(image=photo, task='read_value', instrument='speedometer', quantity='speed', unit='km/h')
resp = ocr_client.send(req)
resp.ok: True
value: 5 km/h
